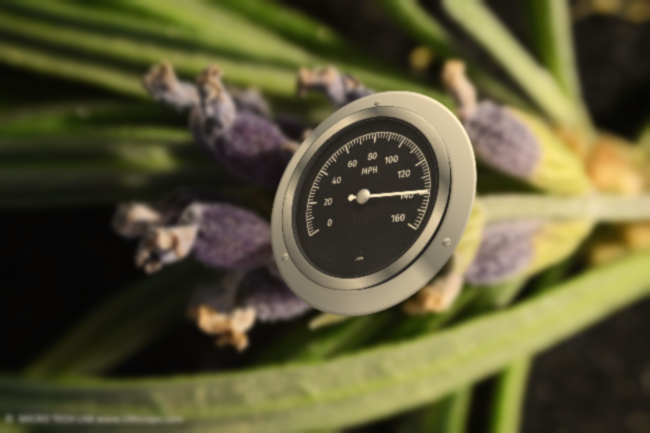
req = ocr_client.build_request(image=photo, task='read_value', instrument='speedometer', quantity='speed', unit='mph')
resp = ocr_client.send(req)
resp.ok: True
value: 140 mph
